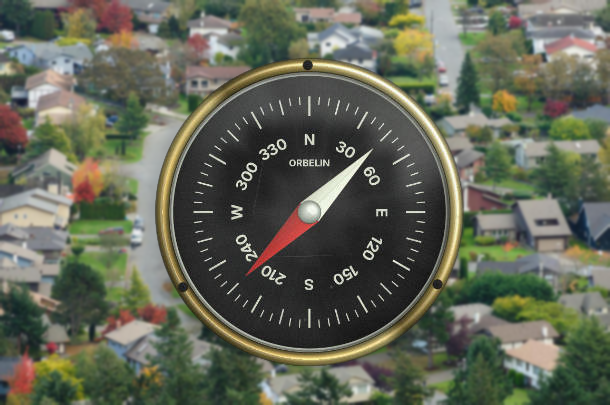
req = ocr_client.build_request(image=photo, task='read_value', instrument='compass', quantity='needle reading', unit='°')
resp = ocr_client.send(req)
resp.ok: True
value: 225 °
